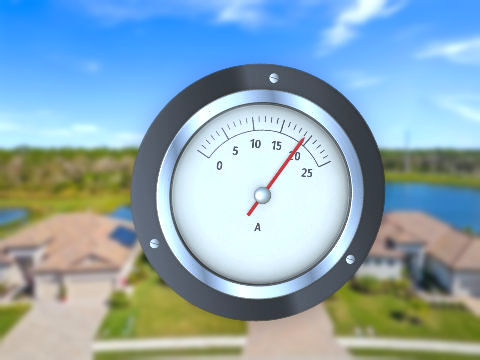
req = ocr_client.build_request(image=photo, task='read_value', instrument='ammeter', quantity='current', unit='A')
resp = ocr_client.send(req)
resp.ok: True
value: 19 A
